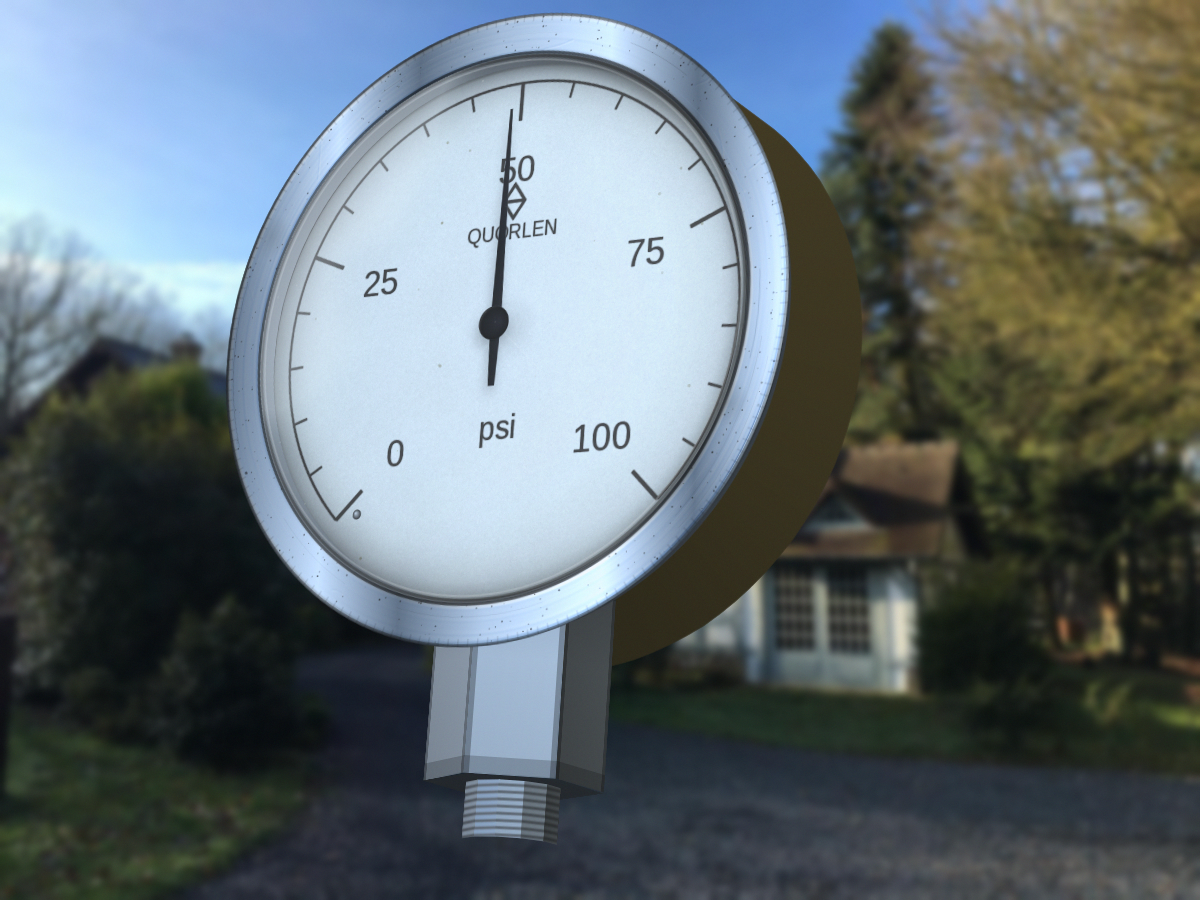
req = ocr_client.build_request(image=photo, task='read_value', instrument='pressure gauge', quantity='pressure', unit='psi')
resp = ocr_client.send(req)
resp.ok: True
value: 50 psi
